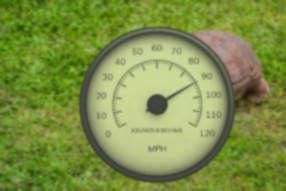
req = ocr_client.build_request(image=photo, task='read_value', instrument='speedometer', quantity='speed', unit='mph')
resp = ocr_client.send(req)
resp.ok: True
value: 90 mph
